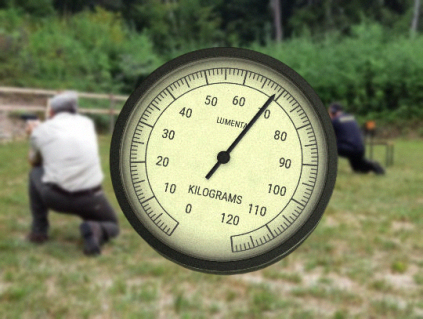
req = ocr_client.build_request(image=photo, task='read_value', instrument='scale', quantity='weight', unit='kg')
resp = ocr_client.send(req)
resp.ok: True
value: 69 kg
